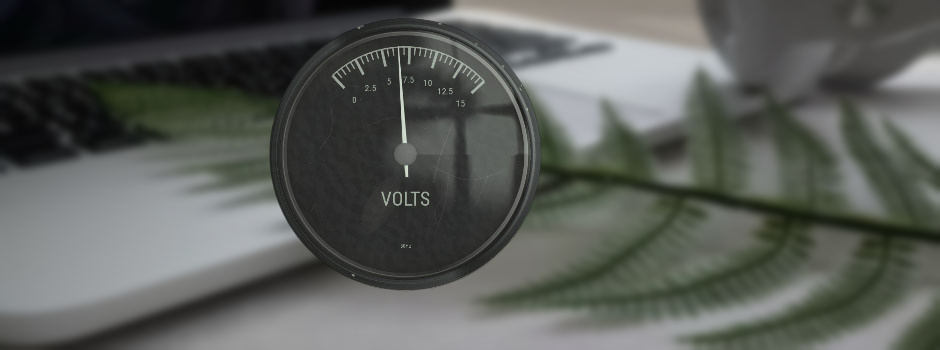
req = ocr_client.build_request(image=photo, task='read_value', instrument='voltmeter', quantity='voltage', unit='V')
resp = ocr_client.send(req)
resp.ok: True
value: 6.5 V
